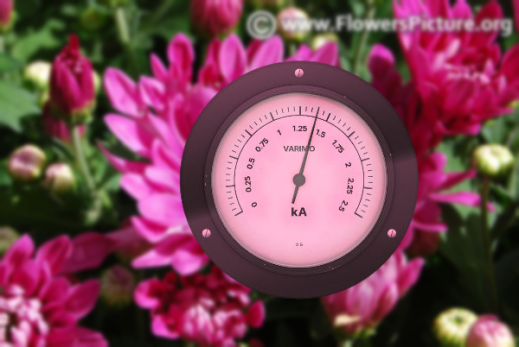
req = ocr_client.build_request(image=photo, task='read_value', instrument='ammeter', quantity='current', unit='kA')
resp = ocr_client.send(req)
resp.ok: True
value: 1.4 kA
